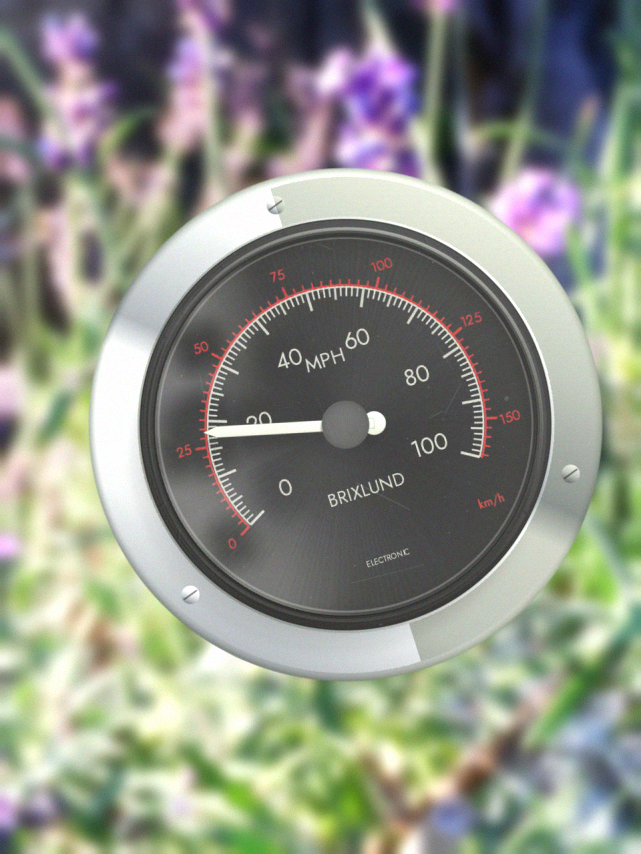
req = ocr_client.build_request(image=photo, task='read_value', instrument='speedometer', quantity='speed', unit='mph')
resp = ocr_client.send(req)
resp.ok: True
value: 18 mph
